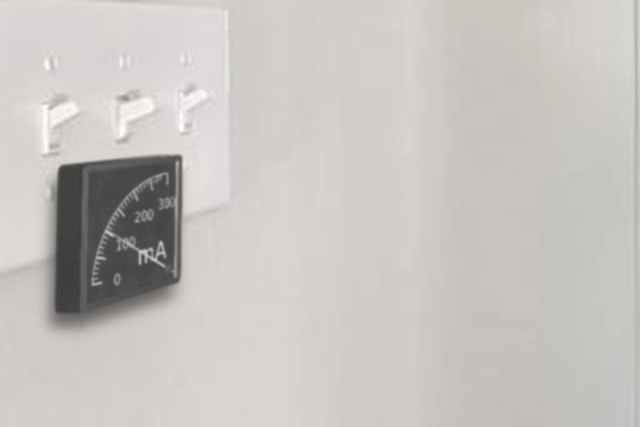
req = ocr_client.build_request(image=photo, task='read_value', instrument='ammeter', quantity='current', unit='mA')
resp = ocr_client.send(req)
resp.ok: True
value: 100 mA
